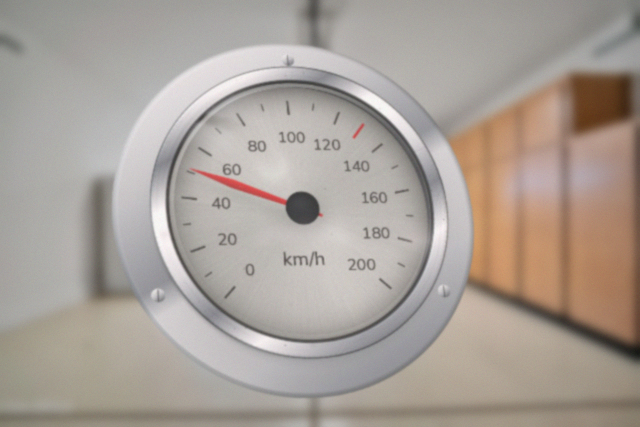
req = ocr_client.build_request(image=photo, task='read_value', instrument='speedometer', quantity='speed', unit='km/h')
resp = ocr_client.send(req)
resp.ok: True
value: 50 km/h
